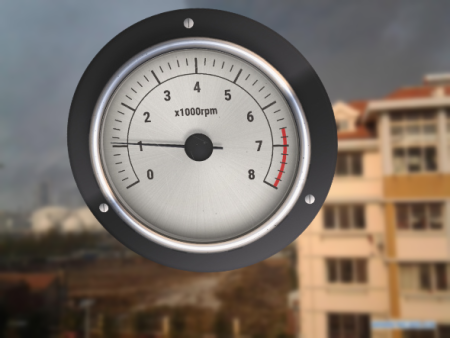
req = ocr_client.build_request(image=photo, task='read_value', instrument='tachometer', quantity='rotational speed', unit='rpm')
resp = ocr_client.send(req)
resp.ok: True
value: 1100 rpm
